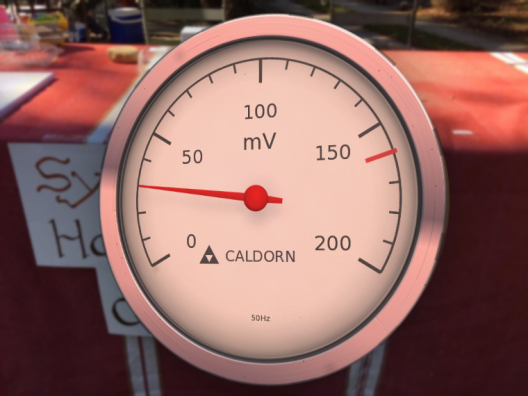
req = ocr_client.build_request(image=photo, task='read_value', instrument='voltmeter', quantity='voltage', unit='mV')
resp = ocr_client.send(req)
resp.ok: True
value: 30 mV
